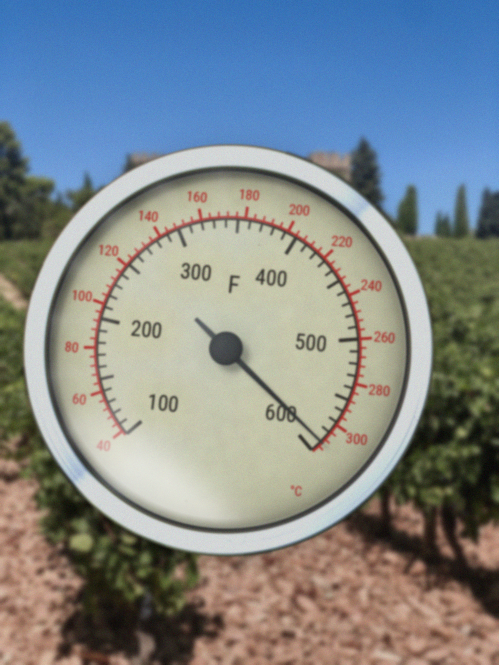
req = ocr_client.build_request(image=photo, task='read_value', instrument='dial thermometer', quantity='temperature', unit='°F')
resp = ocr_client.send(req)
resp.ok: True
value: 590 °F
